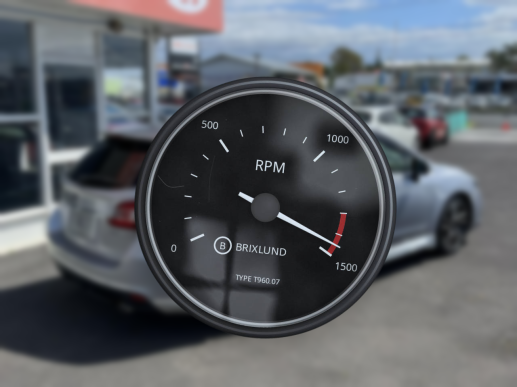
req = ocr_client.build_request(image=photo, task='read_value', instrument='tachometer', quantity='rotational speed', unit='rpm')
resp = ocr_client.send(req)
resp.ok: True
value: 1450 rpm
